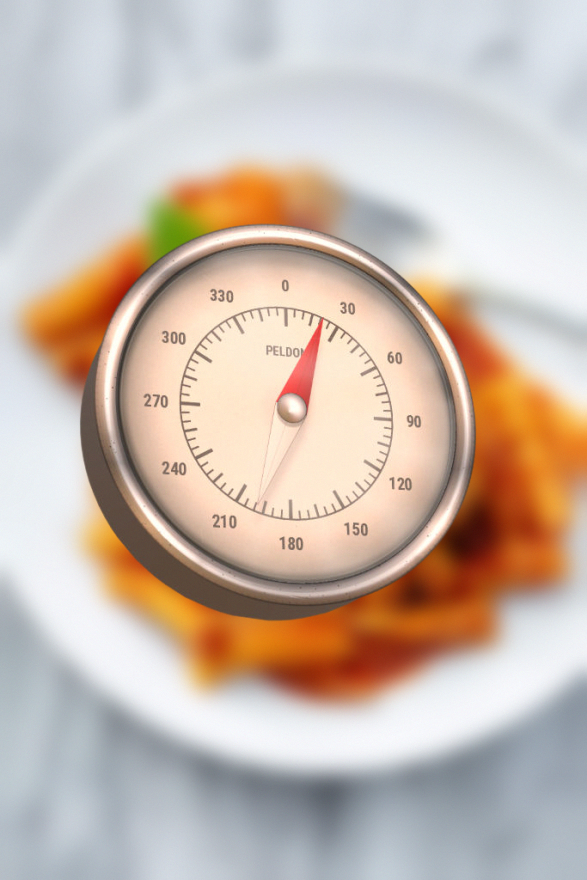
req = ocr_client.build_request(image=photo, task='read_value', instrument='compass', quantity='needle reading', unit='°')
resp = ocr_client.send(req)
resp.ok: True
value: 20 °
